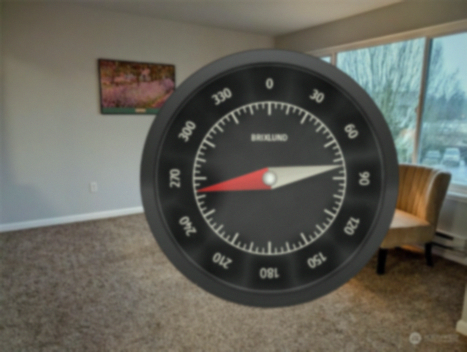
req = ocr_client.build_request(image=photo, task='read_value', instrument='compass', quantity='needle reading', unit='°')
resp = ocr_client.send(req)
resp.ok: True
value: 260 °
